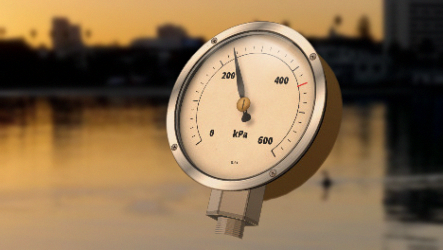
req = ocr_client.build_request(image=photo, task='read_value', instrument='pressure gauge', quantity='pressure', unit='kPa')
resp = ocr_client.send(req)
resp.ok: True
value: 240 kPa
